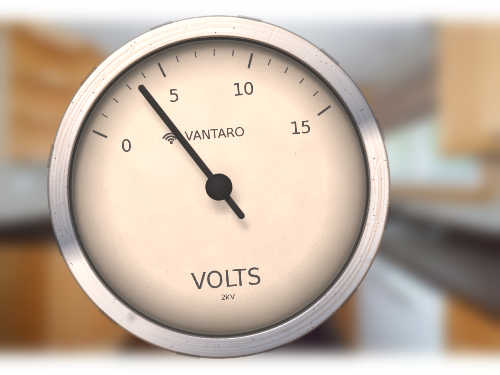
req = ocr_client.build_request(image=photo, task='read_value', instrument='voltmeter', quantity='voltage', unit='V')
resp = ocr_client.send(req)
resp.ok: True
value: 3.5 V
